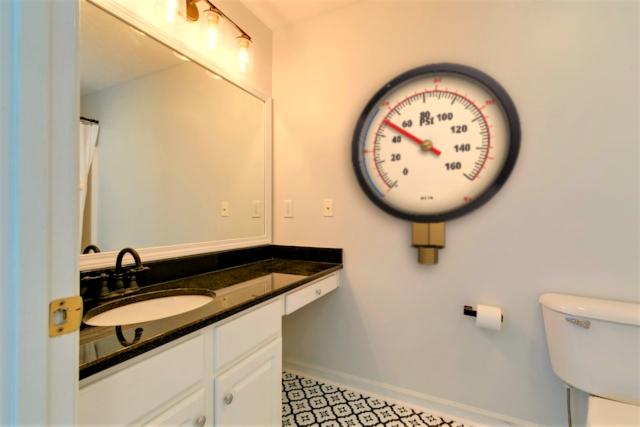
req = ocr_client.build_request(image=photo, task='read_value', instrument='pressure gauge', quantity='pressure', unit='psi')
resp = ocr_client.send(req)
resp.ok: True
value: 50 psi
